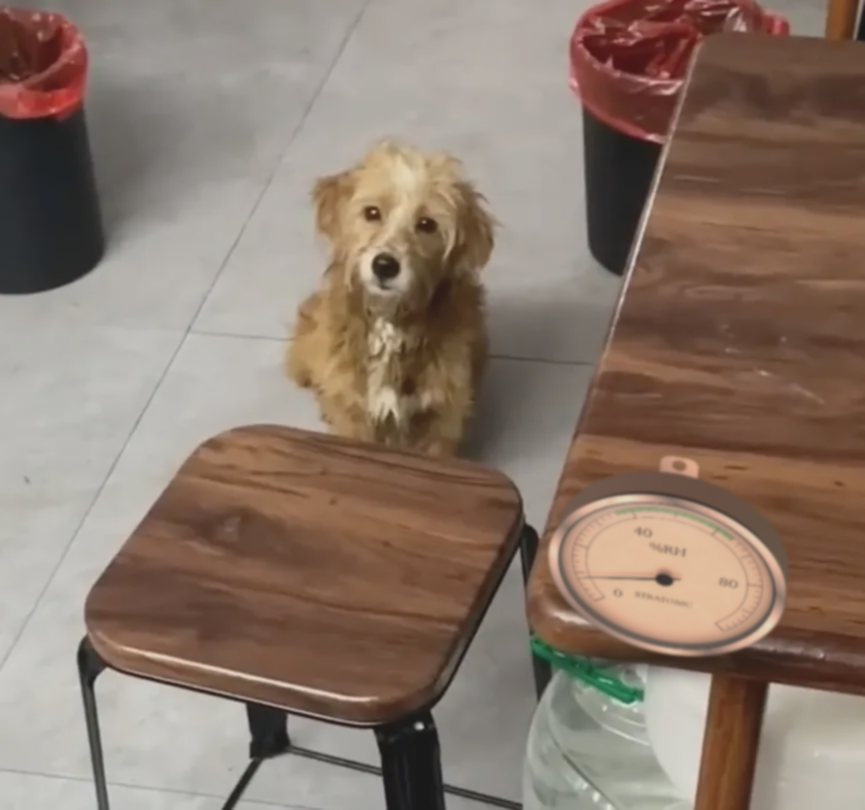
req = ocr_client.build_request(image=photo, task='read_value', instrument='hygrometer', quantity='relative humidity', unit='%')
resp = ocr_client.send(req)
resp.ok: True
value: 10 %
